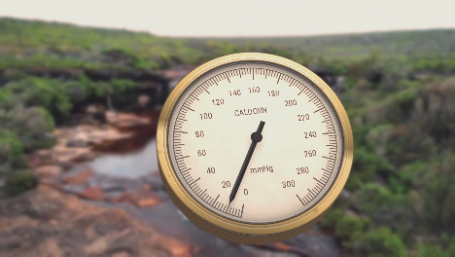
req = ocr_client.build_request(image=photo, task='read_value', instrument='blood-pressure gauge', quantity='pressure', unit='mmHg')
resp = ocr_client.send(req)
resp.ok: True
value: 10 mmHg
